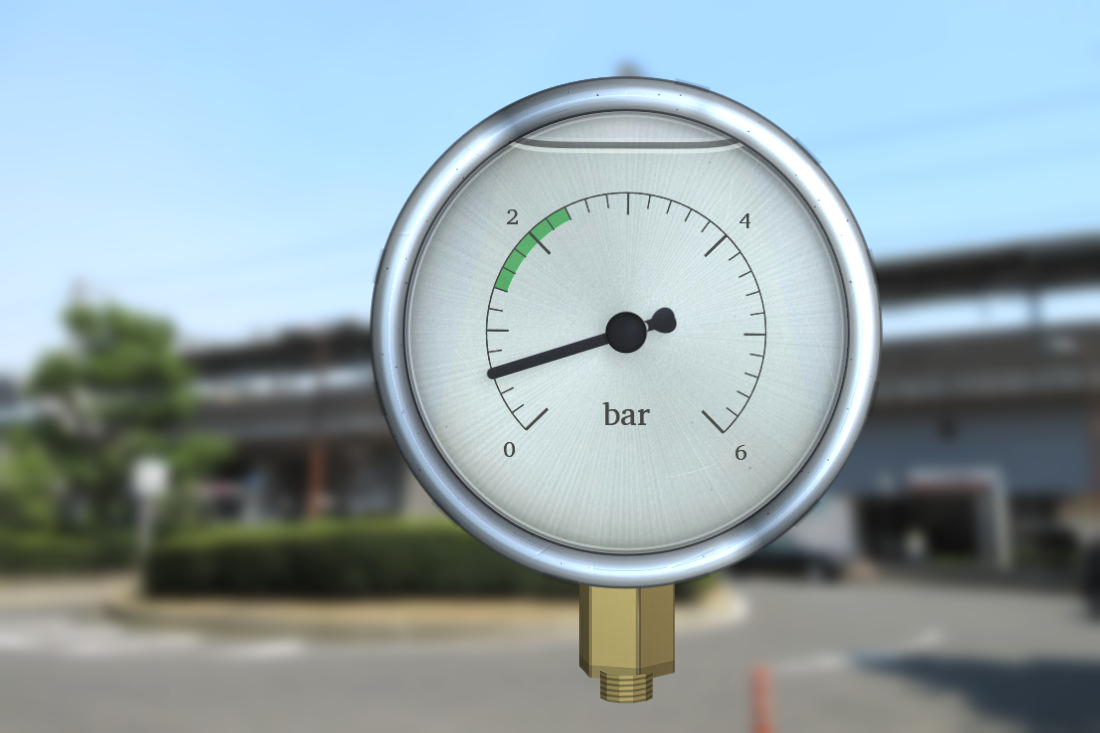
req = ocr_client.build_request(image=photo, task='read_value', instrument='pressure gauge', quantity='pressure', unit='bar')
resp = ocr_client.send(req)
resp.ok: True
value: 0.6 bar
